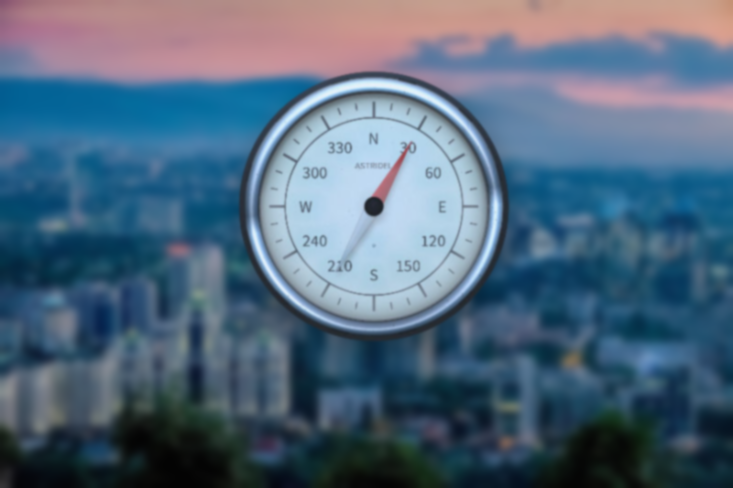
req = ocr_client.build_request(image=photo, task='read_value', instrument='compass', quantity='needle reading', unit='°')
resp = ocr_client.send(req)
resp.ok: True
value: 30 °
